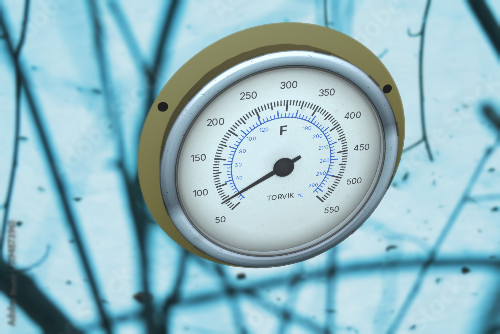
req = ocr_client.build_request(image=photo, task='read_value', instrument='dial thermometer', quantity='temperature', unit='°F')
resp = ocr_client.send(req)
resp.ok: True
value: 75 °F
